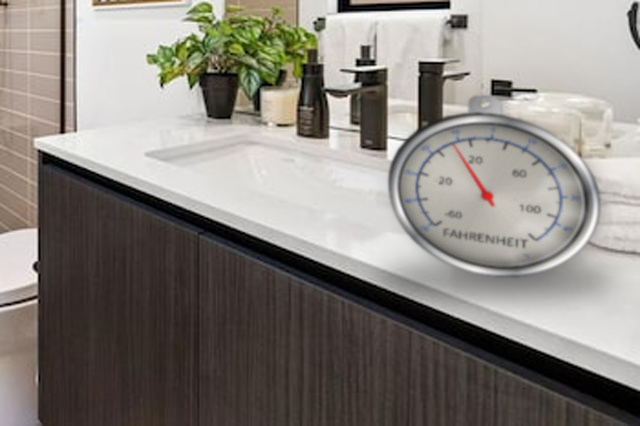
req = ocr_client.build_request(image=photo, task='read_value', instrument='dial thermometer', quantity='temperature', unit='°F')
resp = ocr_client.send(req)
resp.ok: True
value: 10 °F
